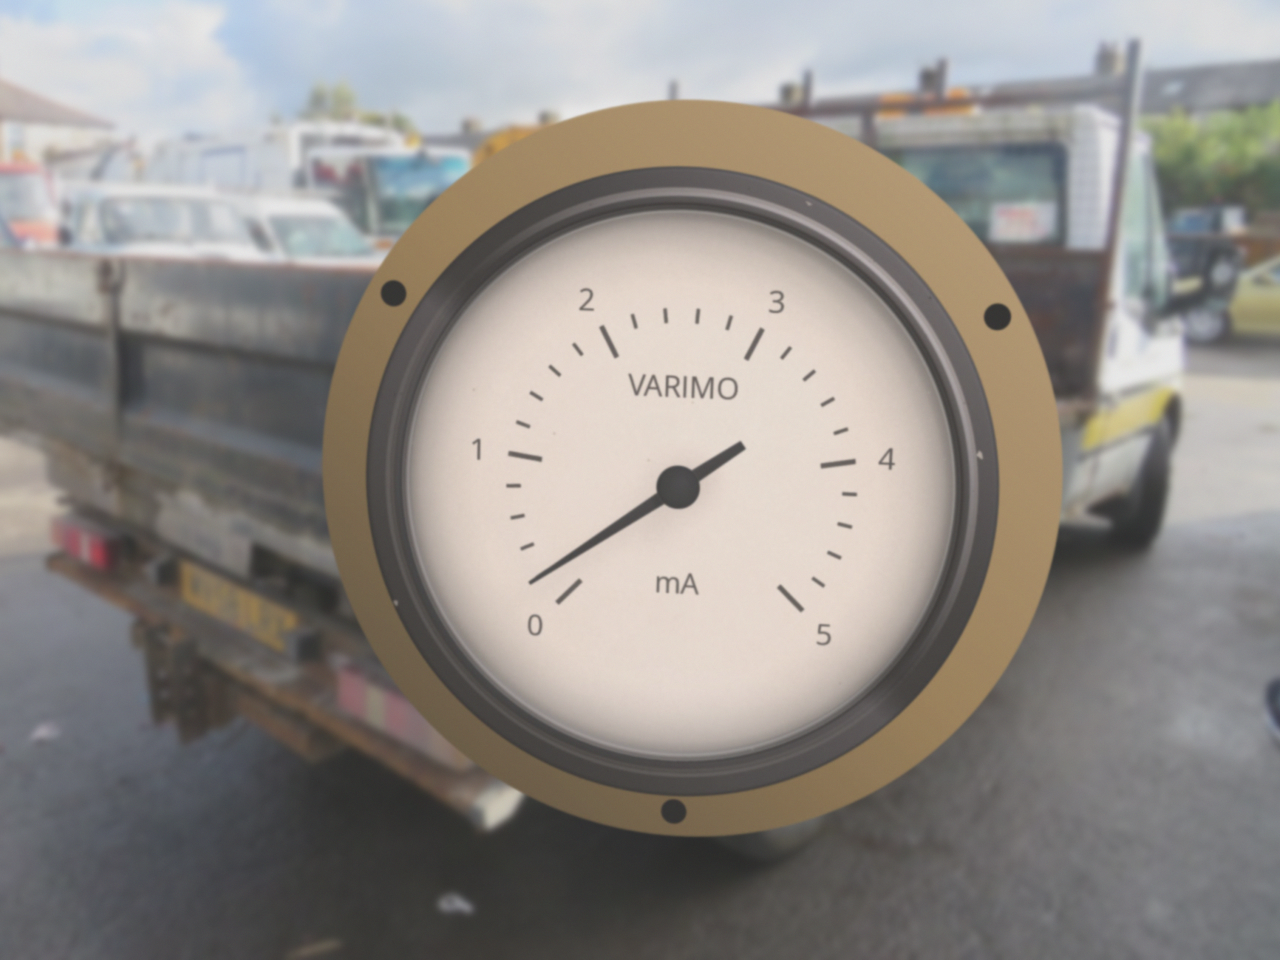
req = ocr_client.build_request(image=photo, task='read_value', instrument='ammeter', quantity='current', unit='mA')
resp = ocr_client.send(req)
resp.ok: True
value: 0.2 mA
